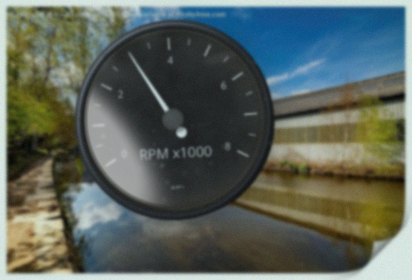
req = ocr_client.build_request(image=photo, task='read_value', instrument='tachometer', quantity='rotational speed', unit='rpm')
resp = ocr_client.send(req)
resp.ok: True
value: 3000 rpm
